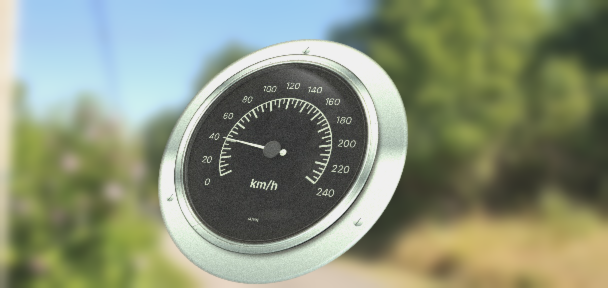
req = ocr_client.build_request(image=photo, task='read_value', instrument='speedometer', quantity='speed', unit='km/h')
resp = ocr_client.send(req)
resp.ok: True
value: 40 km/h
